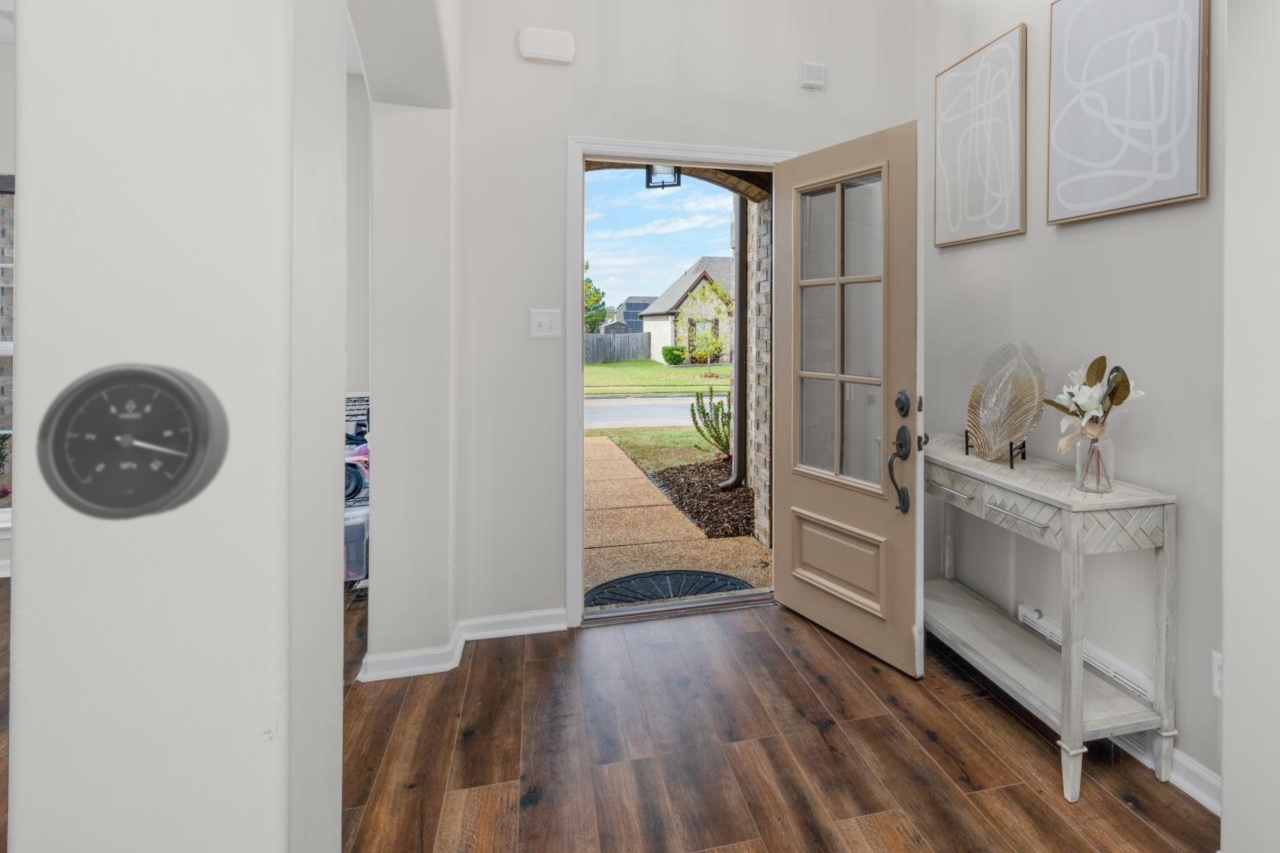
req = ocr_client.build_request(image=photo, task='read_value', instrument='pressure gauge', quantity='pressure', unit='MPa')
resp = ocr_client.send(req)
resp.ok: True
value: 9 MPa
